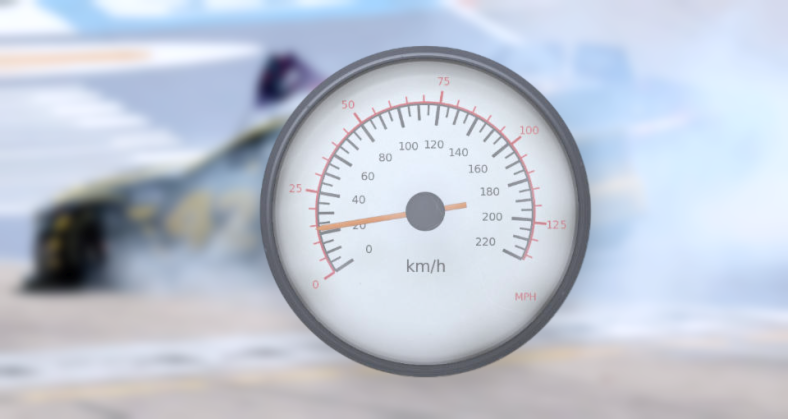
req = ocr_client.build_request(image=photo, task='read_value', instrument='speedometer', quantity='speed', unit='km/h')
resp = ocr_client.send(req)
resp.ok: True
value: 22.5 km/h
